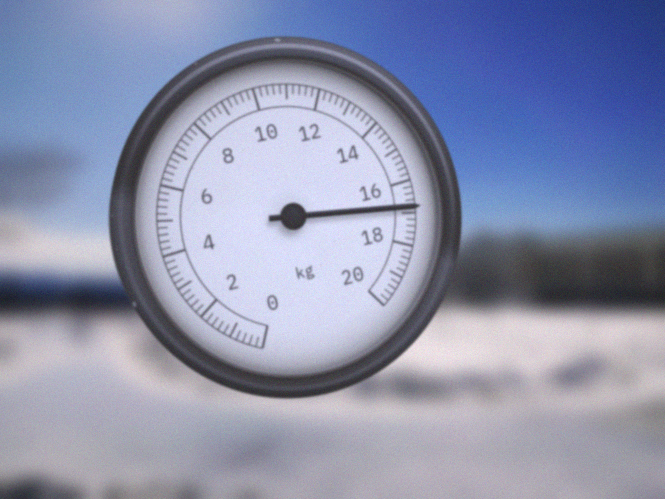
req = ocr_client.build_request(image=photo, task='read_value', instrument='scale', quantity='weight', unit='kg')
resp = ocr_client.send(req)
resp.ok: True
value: 16.8 kg
